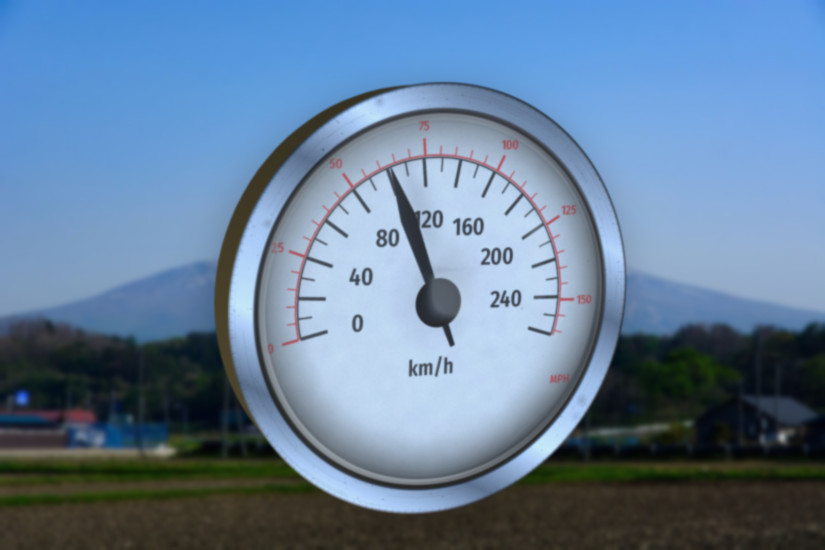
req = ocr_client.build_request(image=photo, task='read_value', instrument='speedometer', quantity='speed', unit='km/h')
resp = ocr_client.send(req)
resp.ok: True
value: 100 km/h
